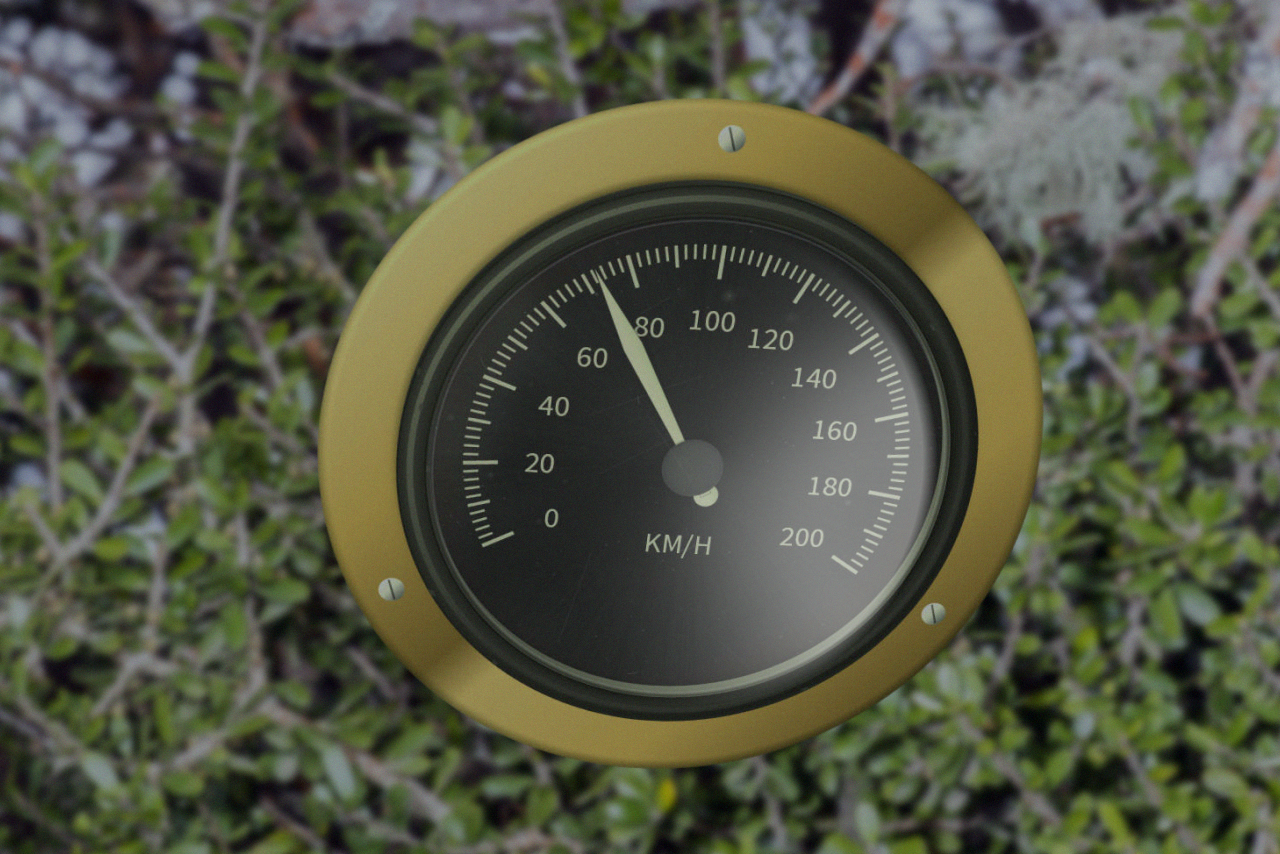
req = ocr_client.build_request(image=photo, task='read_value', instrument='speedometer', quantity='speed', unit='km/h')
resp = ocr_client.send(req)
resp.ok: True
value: 73 km/h
